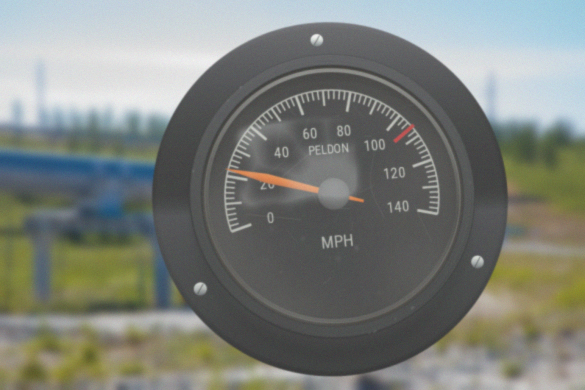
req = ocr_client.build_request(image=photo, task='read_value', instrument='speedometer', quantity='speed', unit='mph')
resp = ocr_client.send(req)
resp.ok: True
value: 22 mph
